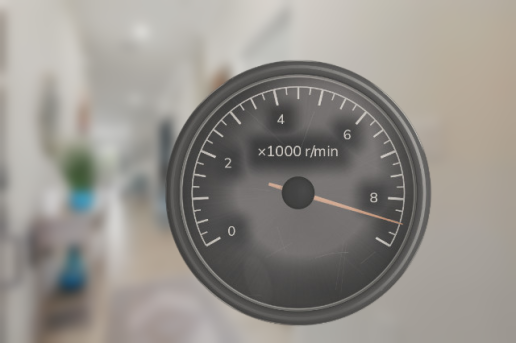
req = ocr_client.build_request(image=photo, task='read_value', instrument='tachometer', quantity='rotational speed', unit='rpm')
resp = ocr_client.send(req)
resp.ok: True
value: 8500 rpm
